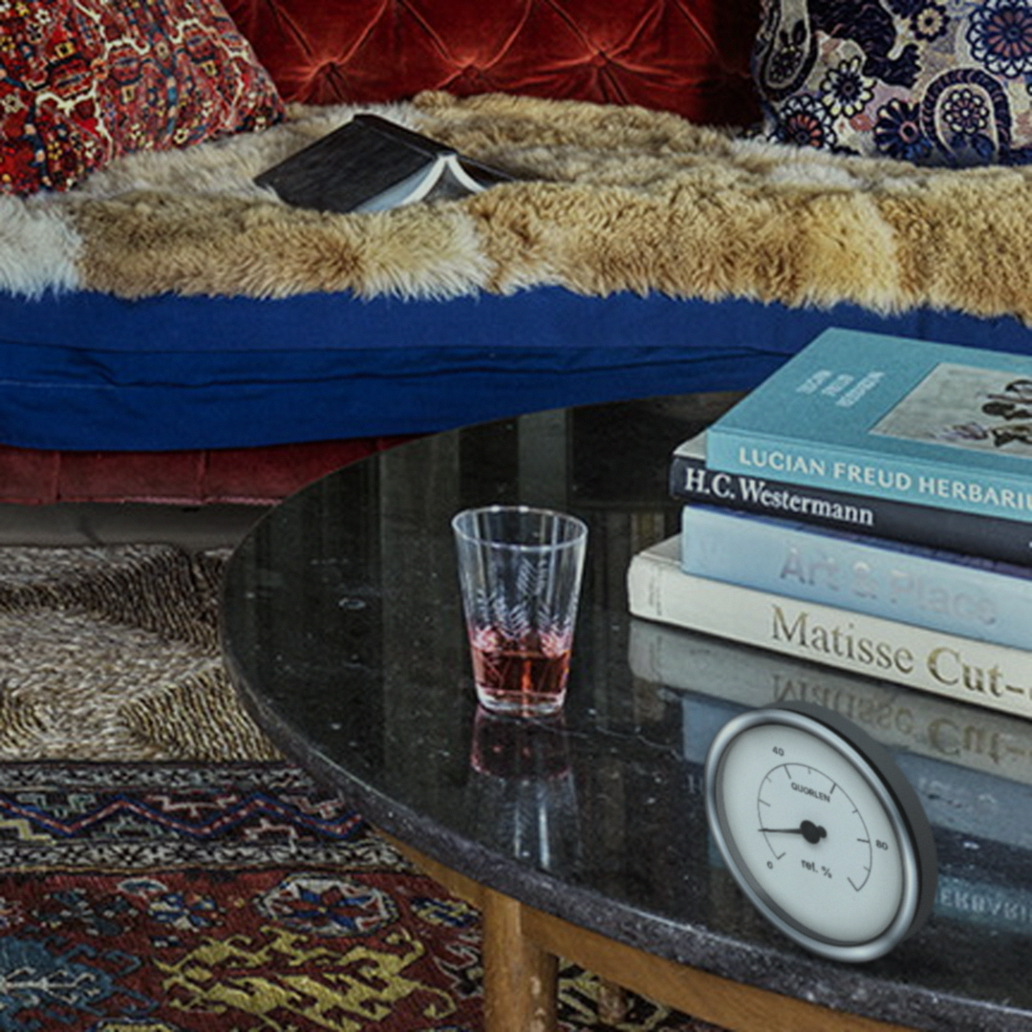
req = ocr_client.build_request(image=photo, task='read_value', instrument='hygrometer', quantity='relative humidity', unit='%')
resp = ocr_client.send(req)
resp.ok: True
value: 10 %
